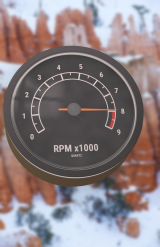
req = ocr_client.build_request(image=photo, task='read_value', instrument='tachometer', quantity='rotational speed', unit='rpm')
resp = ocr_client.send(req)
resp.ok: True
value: 8000 rpm
